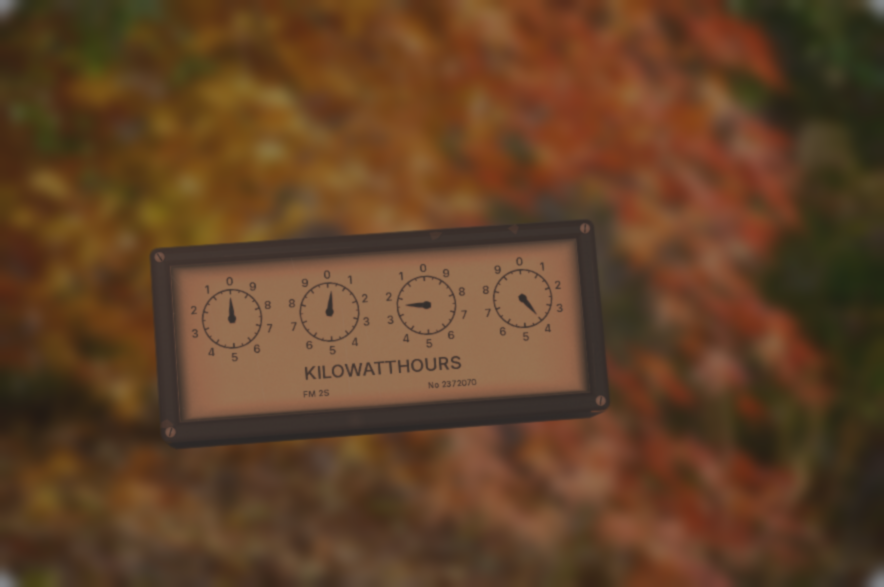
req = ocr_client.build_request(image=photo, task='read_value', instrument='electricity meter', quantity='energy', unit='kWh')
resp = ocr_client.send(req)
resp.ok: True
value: 24 kWh
